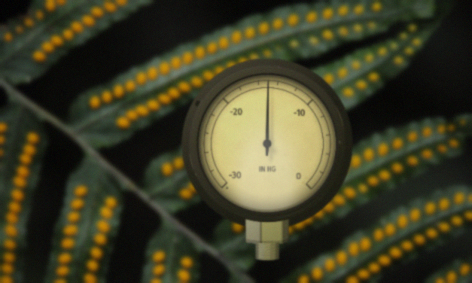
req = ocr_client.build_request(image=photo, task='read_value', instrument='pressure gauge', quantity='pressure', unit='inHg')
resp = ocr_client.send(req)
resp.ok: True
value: -15 inHg
